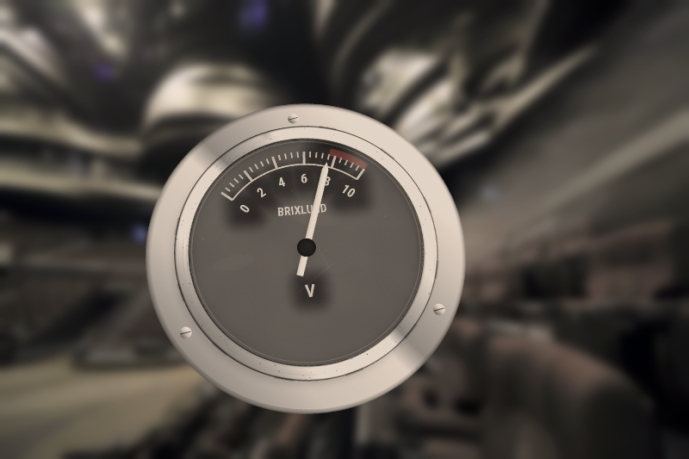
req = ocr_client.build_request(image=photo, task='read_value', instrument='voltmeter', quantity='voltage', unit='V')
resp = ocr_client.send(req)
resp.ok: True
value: 7.6 V
